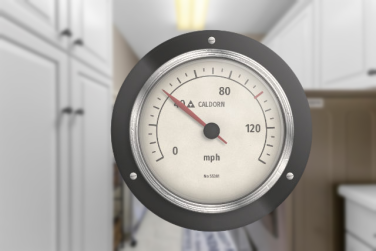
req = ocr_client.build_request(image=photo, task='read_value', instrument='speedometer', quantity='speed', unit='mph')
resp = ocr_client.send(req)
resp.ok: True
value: 40 mph
